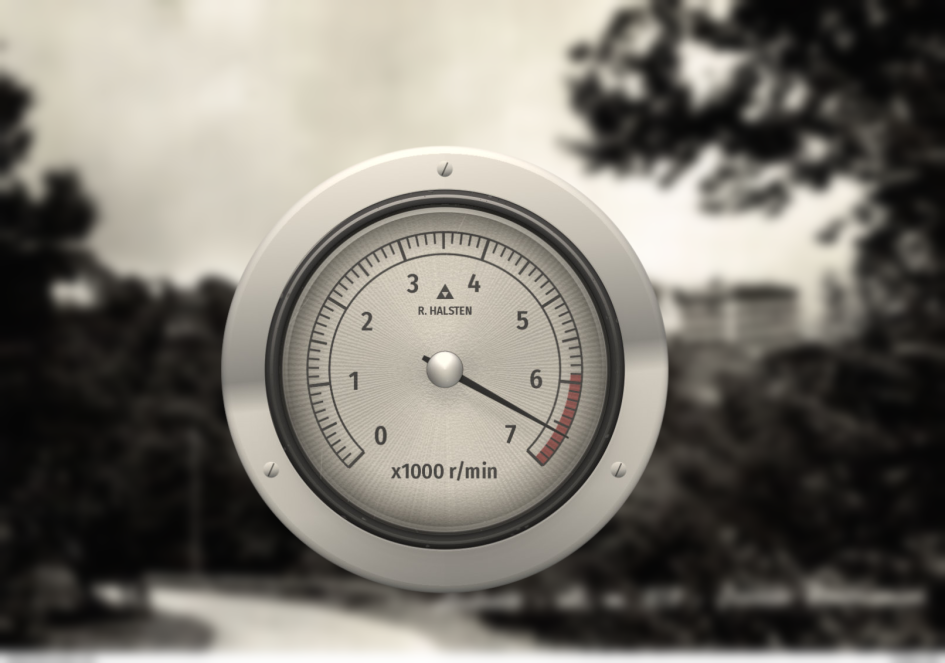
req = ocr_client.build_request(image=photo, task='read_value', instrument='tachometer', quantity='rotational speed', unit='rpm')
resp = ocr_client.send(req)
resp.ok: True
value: 6600 rpm
